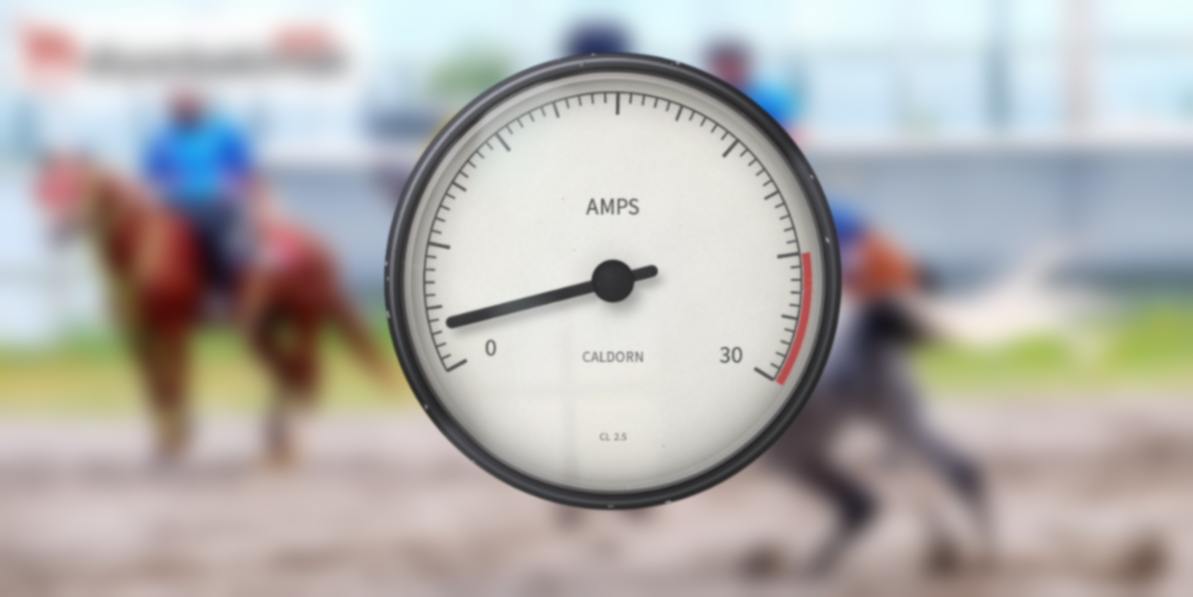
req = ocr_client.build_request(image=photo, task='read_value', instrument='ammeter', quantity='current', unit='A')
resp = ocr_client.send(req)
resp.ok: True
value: 1.75 A
